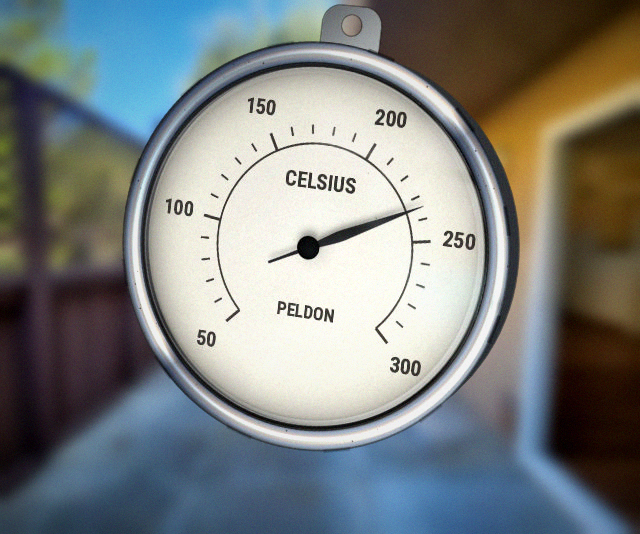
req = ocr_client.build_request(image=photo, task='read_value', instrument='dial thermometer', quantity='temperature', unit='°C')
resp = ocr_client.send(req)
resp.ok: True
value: 235 °C
